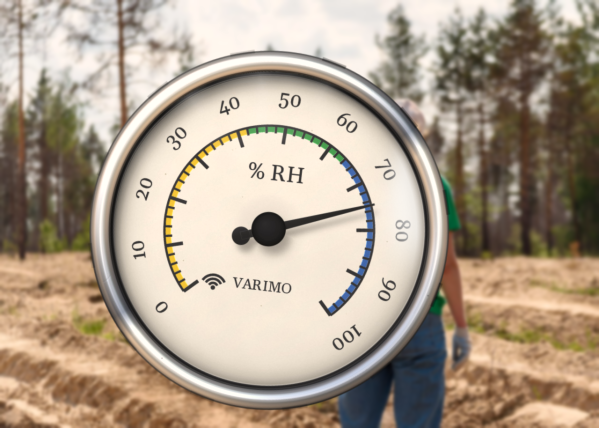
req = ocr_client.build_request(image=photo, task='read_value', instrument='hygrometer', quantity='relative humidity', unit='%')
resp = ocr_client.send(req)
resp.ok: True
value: 75 %
